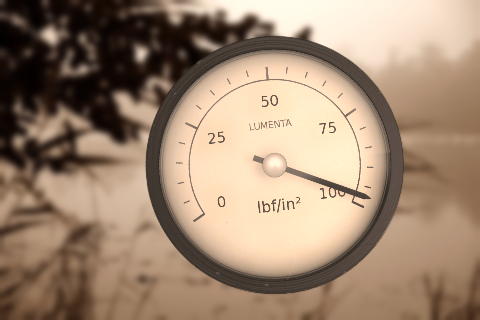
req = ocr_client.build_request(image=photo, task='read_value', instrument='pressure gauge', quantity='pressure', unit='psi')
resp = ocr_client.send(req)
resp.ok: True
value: 97.5 psi
